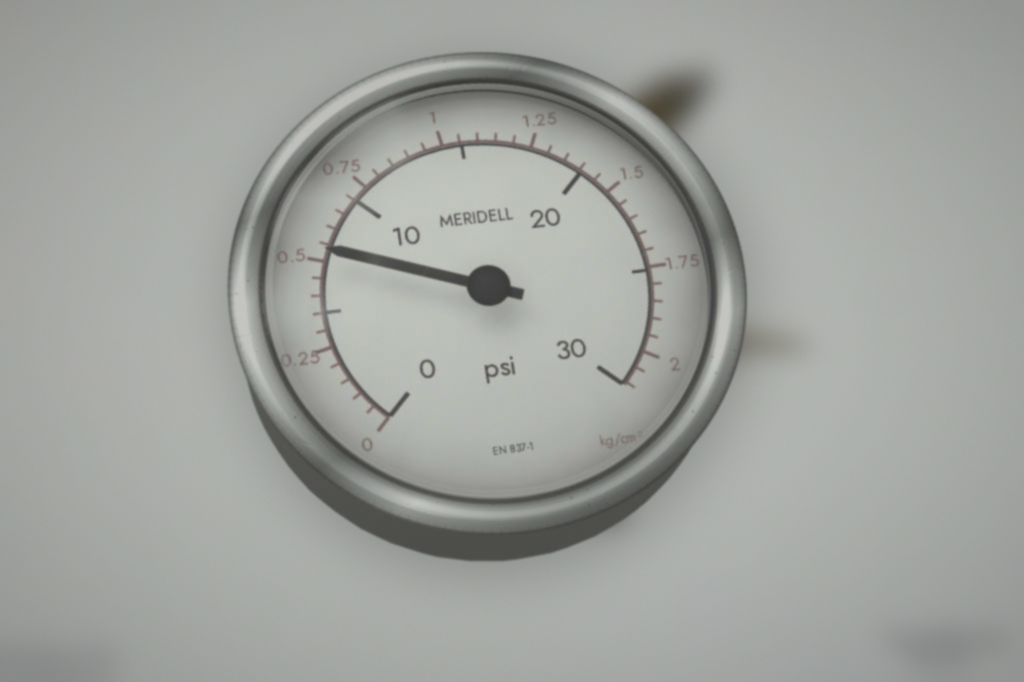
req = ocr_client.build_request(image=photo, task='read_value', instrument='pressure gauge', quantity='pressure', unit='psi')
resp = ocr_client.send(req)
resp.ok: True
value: 7.5 psi
